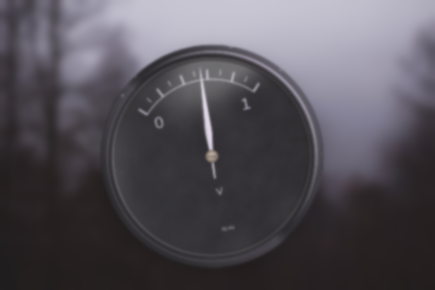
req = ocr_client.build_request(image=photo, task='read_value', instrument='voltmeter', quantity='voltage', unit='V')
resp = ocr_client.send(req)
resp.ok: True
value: 0.55 V
